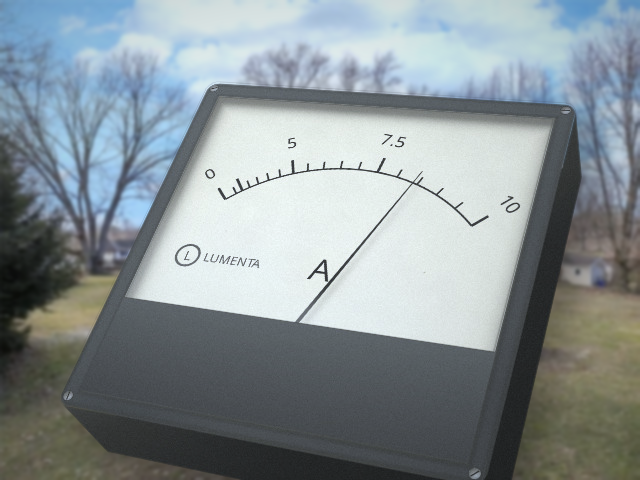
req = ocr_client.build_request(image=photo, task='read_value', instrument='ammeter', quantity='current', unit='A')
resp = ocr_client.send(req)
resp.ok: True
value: 8.5 A
